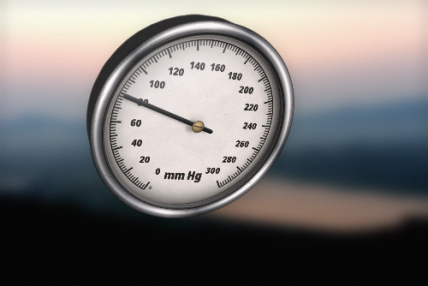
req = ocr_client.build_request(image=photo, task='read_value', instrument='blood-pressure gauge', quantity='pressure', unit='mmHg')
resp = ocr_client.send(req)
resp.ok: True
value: 80 mmHg
